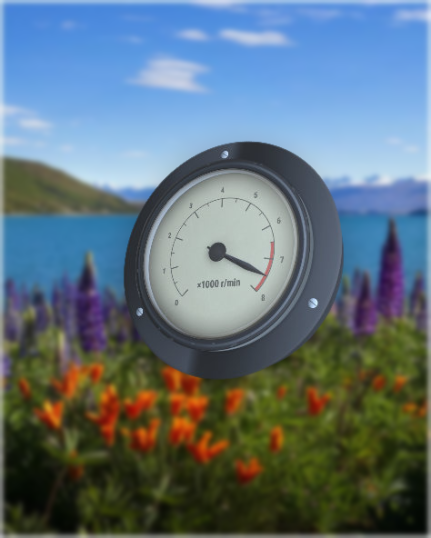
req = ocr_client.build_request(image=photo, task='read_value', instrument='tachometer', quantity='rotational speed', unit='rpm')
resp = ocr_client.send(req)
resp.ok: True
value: 7500 rpm
